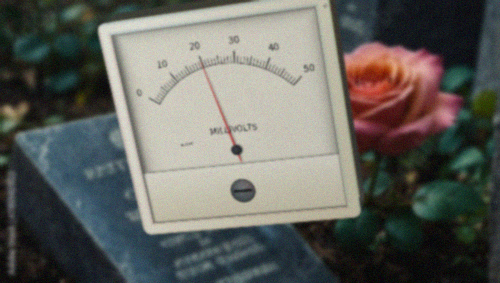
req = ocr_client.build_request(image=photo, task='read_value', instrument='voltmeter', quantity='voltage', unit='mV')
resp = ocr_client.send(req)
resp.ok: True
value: 20 mV
